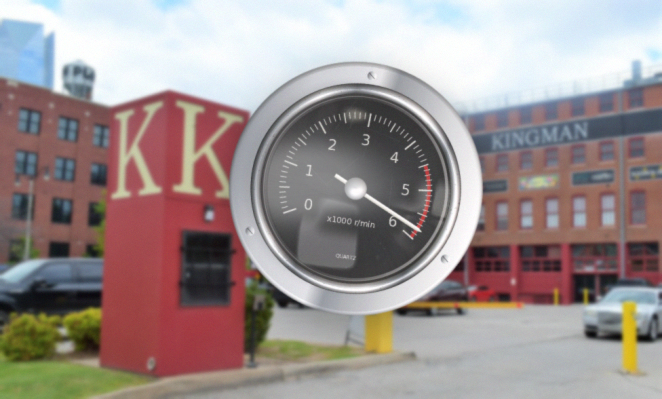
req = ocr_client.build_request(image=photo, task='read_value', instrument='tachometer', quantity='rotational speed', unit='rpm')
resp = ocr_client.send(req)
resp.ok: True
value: 5800 rpm
